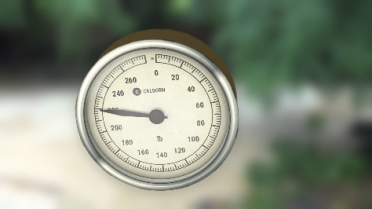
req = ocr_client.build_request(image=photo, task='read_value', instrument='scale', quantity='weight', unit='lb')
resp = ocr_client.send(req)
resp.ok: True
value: 220 lb
